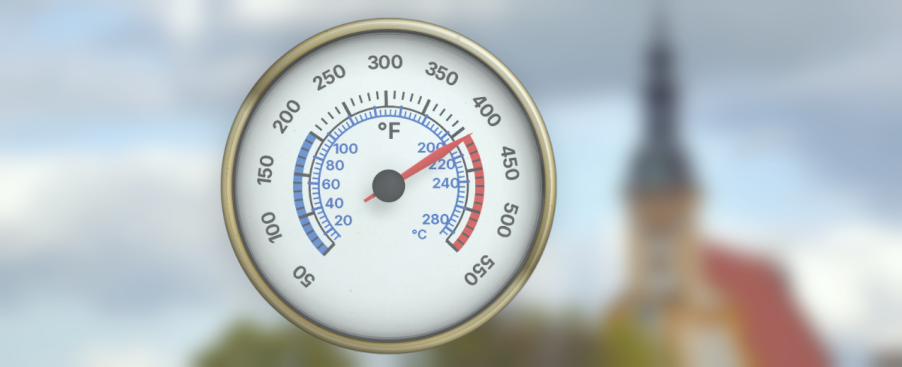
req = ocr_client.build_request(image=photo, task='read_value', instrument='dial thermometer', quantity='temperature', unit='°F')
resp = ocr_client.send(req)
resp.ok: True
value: 410 °F
